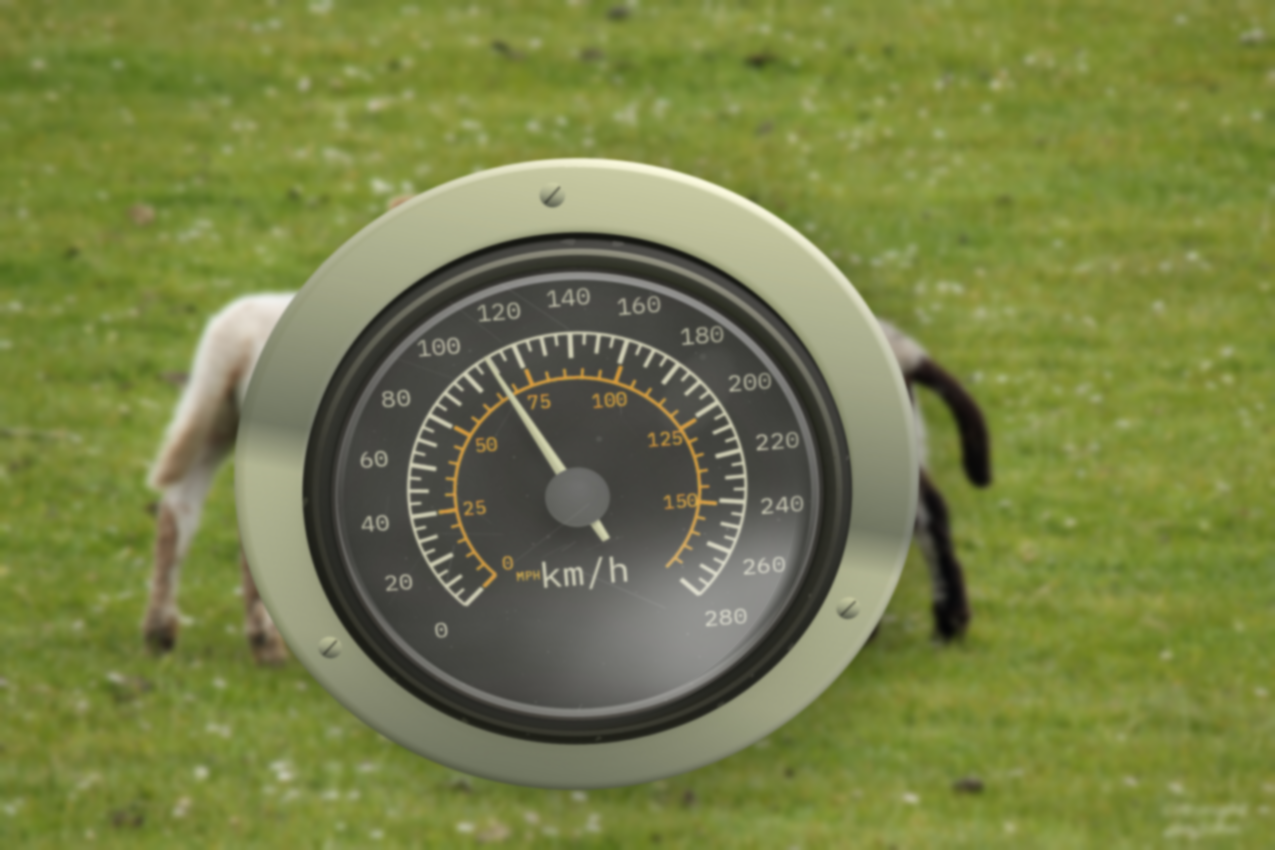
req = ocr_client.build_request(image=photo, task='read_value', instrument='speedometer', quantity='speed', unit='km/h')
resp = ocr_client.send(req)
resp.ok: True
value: 110 km/h
